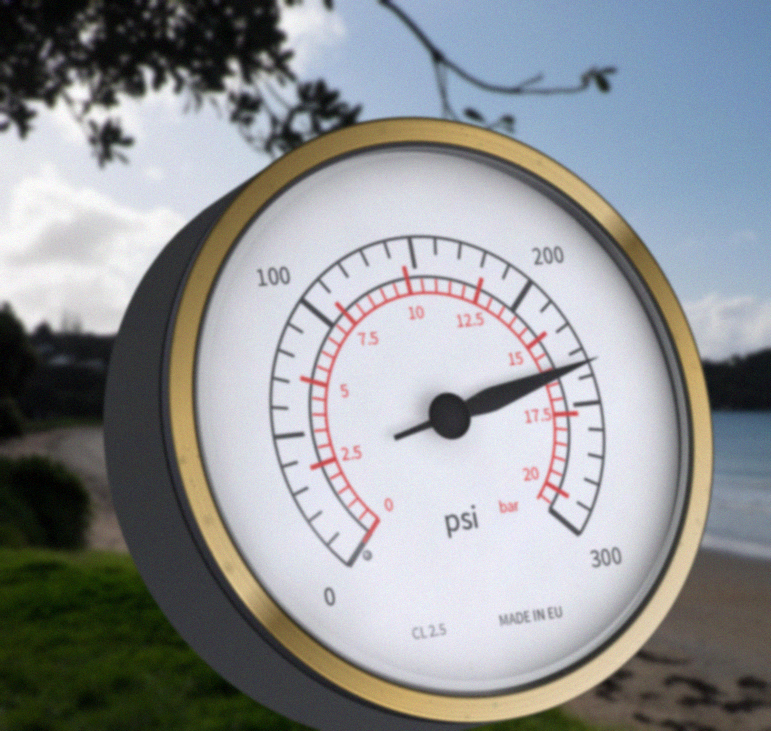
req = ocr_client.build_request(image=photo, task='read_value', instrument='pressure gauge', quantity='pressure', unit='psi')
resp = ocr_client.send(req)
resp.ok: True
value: 235 psi
